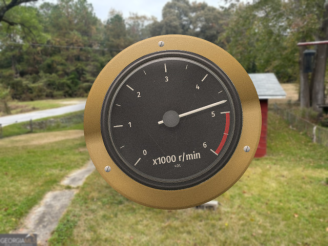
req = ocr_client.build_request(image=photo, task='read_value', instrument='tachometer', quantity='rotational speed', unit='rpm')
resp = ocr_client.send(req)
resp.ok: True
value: 4750 rpm
